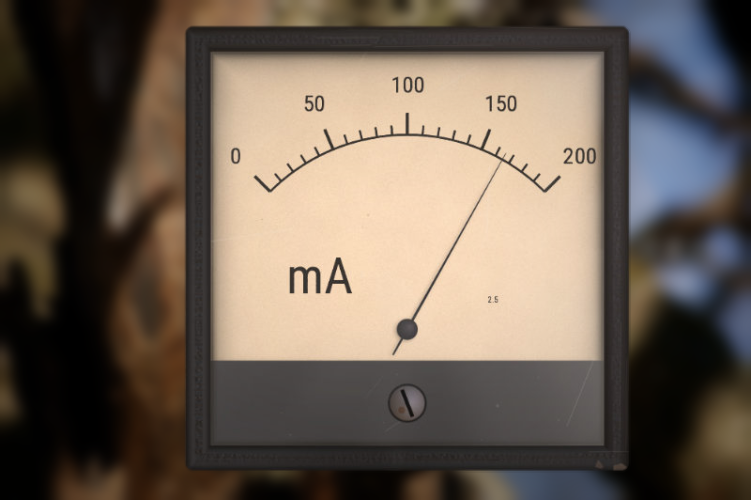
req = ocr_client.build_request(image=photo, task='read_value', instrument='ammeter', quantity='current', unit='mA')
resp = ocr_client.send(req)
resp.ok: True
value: 165 mA
